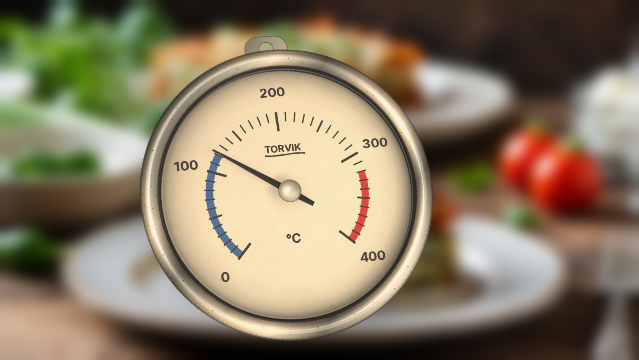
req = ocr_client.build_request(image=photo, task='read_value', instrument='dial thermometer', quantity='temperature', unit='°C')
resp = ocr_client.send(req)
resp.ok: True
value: 120 °C
